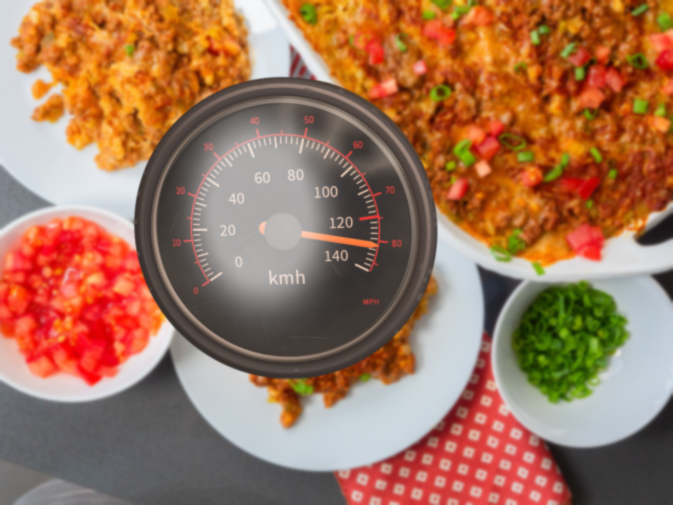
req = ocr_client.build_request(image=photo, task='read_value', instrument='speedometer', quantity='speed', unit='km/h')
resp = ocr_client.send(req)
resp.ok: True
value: 130 km/h
